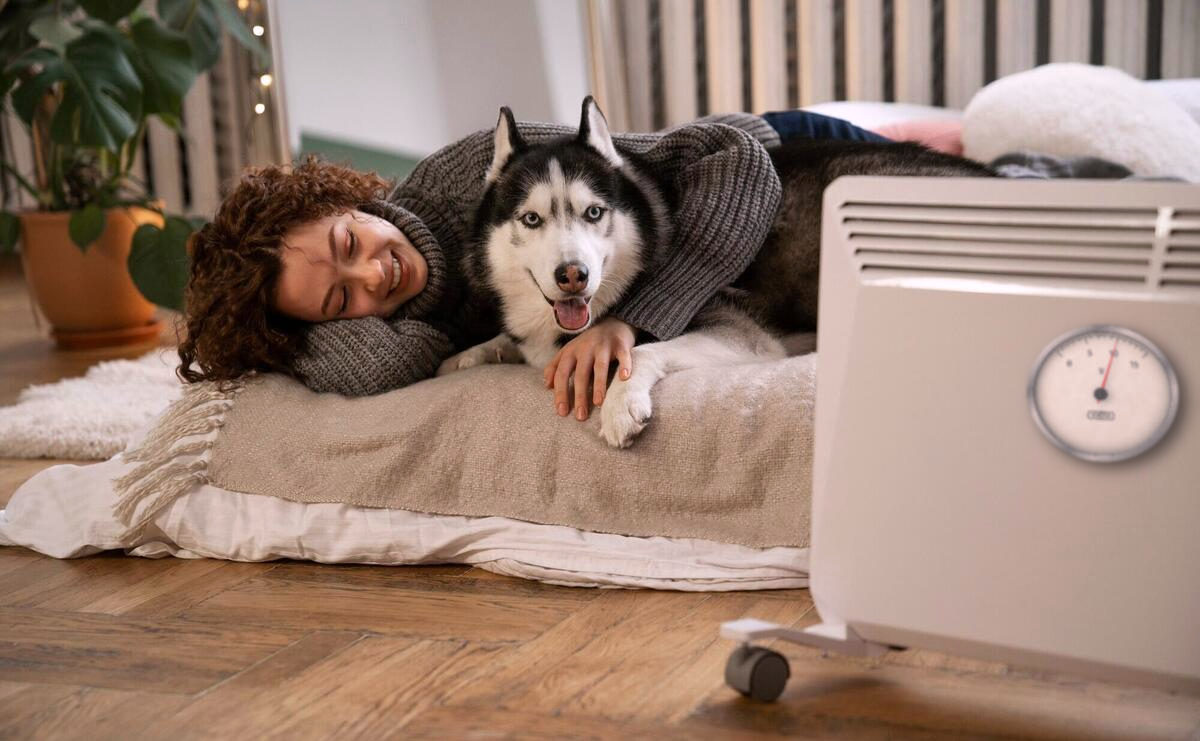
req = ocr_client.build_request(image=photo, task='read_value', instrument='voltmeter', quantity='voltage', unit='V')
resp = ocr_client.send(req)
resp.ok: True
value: 10 V
